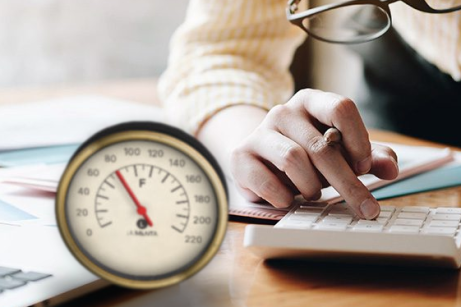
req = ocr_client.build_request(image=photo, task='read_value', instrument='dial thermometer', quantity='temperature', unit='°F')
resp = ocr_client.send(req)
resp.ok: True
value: 80 °F
